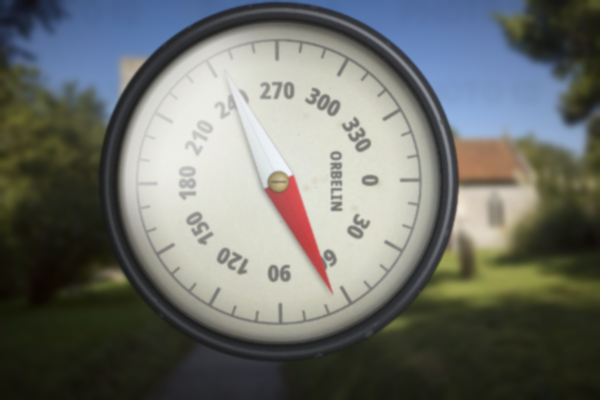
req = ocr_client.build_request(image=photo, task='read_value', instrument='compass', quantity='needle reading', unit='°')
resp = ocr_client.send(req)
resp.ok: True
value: 65 °
